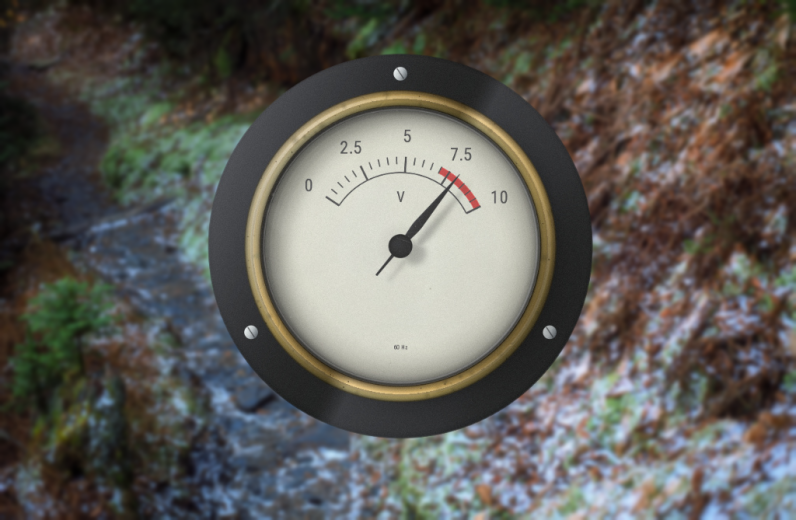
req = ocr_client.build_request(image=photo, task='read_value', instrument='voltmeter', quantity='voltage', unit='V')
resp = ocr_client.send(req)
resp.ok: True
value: 8 V
